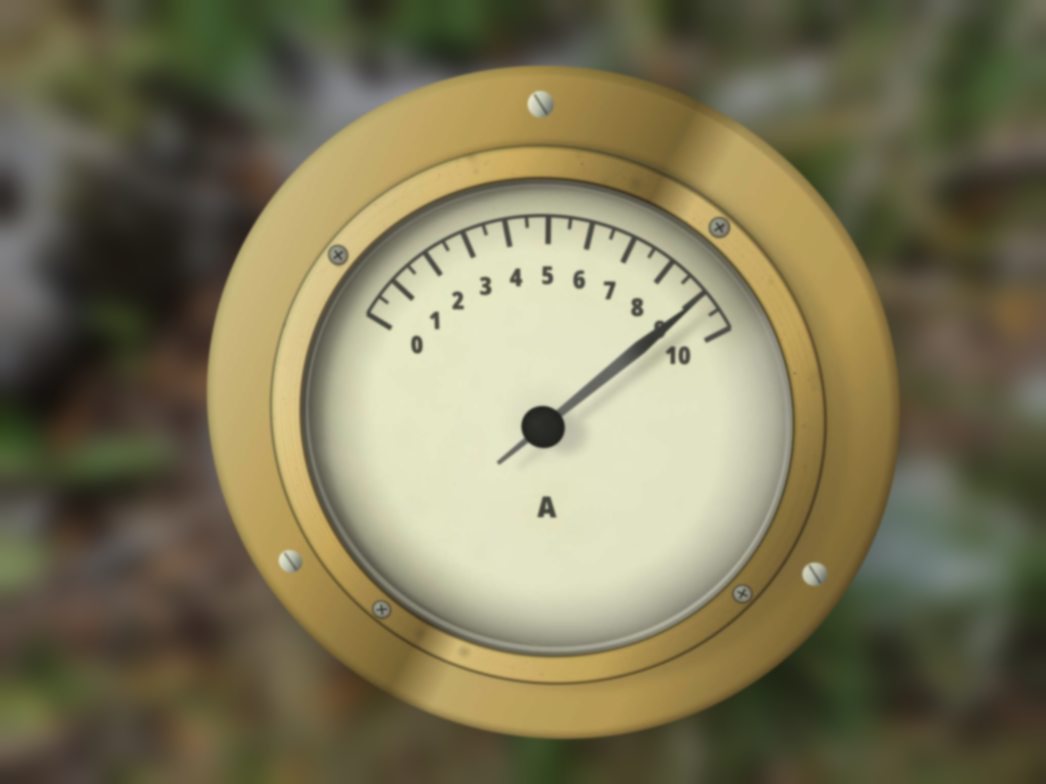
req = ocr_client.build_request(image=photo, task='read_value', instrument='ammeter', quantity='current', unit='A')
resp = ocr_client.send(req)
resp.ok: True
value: 9 A
